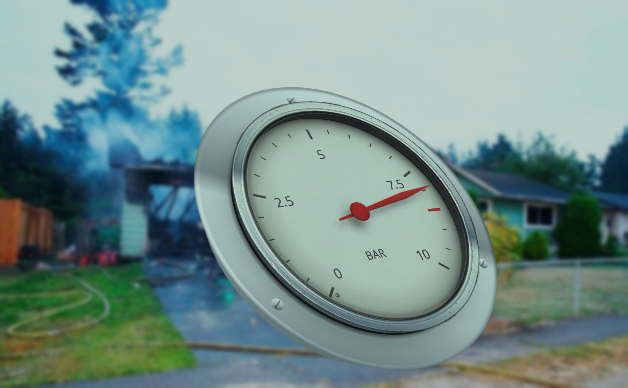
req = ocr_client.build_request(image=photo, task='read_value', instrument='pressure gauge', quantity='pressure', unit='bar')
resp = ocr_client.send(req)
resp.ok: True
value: 8 bar
